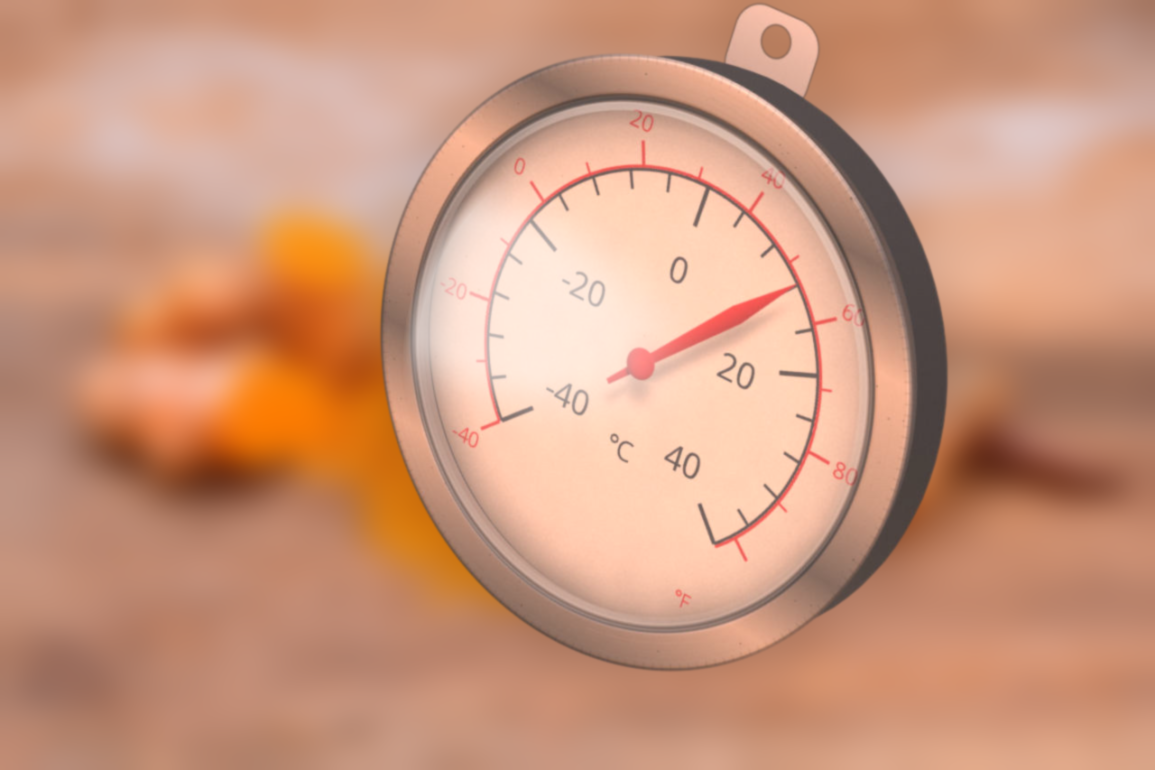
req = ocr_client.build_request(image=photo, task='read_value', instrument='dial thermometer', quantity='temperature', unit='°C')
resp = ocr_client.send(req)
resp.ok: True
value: 12 °C
